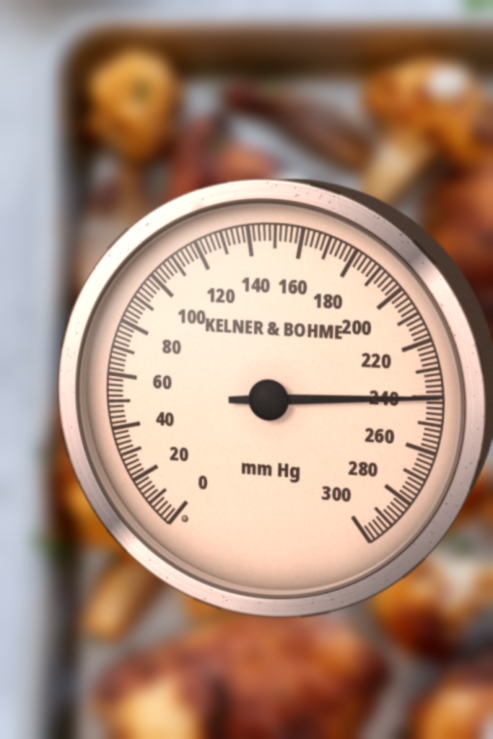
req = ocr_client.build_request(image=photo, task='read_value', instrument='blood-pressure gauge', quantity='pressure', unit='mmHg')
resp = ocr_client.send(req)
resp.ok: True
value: 240 mmHg
